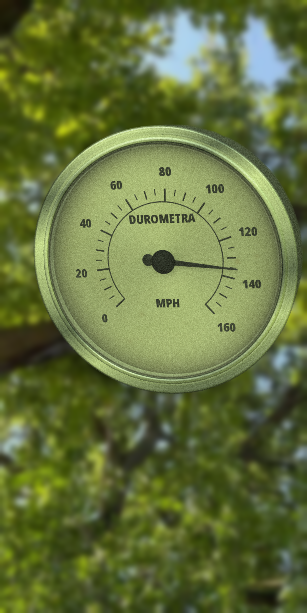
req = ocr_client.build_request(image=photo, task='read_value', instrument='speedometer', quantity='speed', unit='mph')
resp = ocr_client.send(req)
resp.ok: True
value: 135 mph
